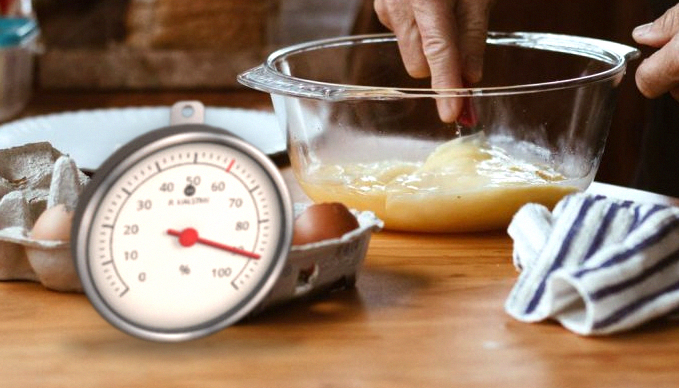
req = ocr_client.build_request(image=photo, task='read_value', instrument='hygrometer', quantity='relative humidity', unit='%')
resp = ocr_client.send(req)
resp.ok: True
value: 90 %
